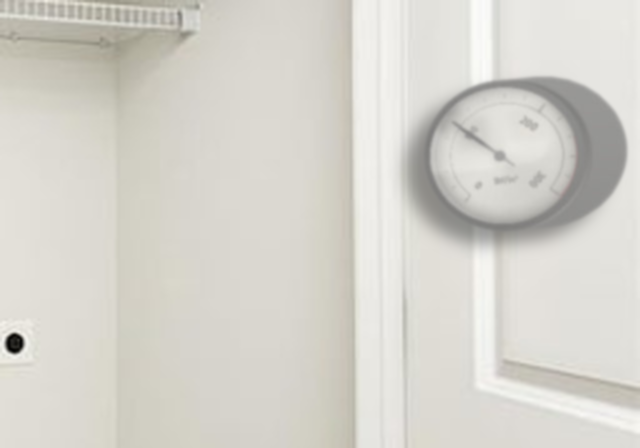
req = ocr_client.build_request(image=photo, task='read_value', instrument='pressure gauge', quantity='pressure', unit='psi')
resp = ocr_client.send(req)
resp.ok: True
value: 100 psi
